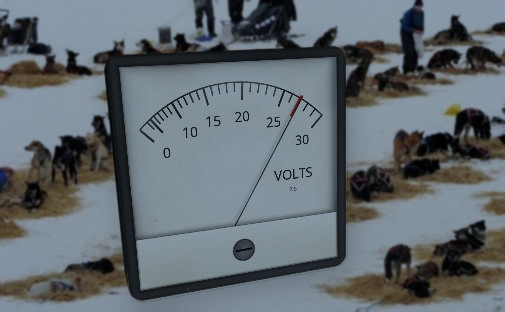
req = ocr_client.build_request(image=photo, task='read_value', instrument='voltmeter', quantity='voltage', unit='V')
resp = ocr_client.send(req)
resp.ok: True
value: 27 V
